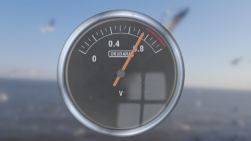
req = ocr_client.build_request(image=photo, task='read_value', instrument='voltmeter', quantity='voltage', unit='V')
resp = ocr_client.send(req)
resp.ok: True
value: 0.75 V
